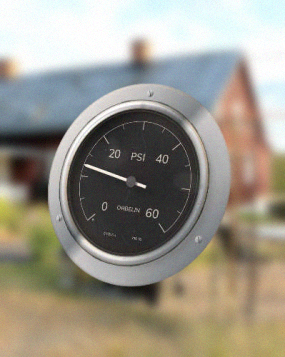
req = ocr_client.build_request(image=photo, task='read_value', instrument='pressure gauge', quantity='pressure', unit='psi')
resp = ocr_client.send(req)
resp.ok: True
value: 12.5 psi
